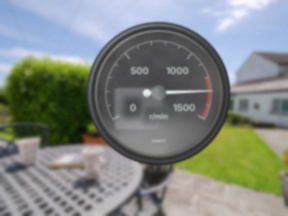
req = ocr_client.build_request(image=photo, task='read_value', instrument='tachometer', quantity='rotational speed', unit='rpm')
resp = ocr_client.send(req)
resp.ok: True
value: 1300 rpm
